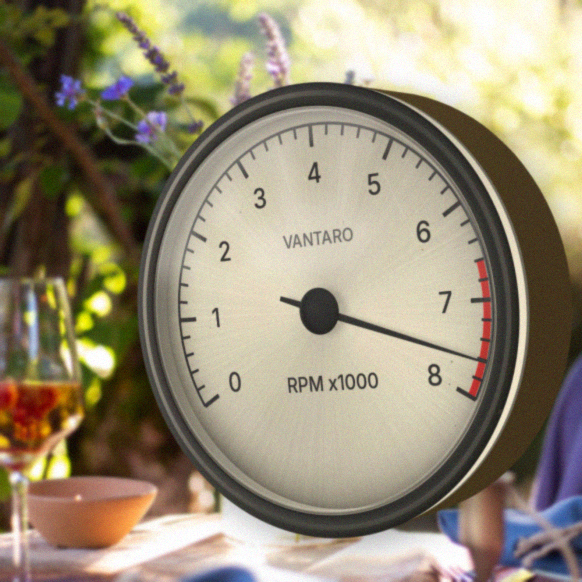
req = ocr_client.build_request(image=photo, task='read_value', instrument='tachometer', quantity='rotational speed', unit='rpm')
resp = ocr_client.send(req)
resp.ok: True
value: 7600 rpm
